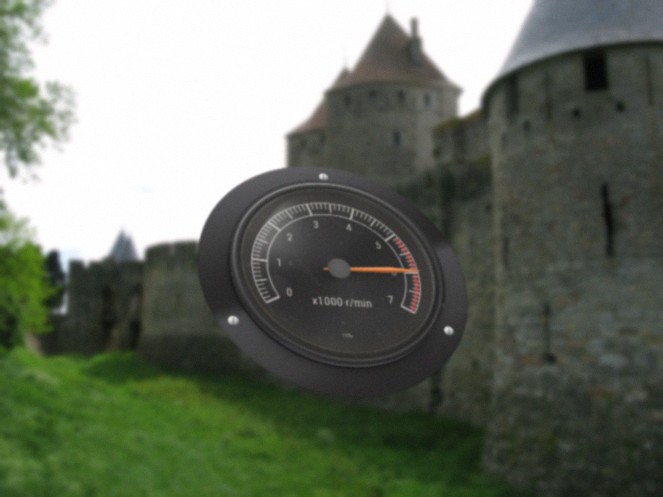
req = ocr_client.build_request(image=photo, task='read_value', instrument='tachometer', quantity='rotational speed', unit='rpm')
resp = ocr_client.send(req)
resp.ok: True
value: 6000 rpm
